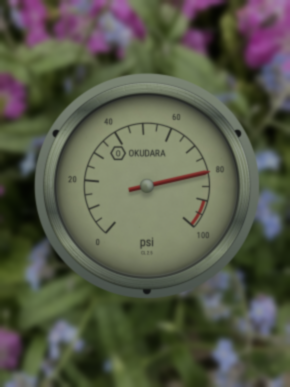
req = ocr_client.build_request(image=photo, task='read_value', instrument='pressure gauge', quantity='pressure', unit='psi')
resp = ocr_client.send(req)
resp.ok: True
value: 80 psi
